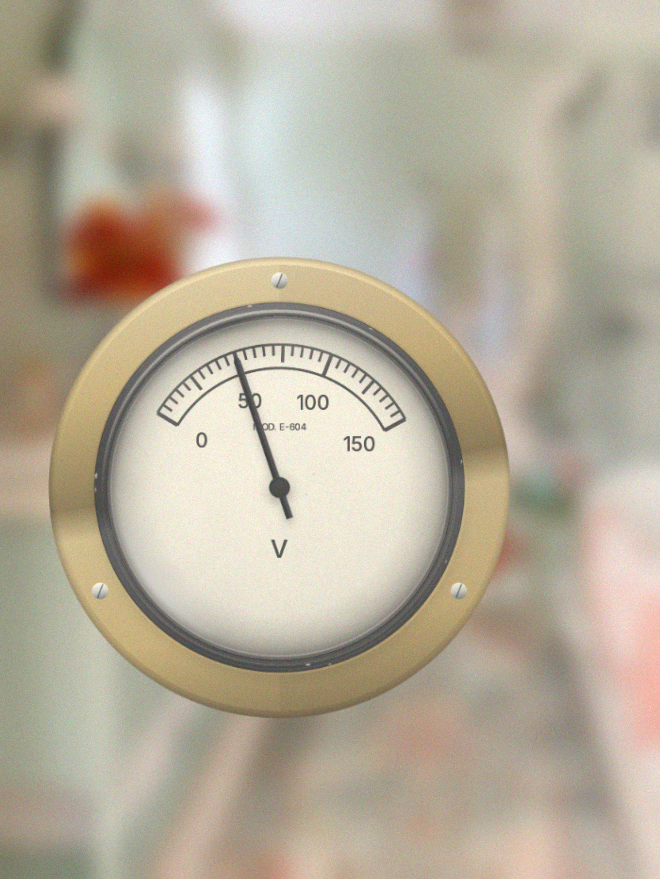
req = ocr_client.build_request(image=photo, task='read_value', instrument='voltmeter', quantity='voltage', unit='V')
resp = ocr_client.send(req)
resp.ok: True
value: 50 V
